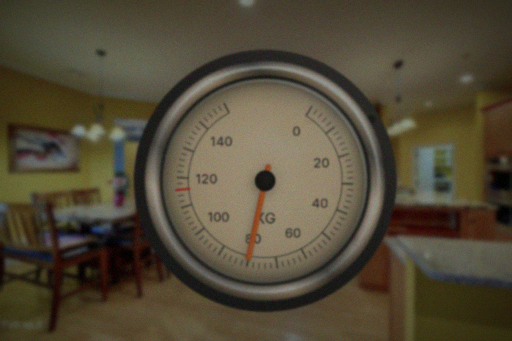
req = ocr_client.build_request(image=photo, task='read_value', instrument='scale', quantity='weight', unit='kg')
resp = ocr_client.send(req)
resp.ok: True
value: 80 kg
